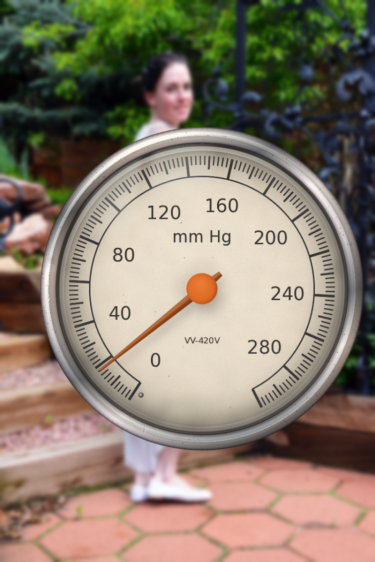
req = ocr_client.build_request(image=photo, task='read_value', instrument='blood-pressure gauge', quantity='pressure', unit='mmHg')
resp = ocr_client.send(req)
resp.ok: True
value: 18 mmHg
